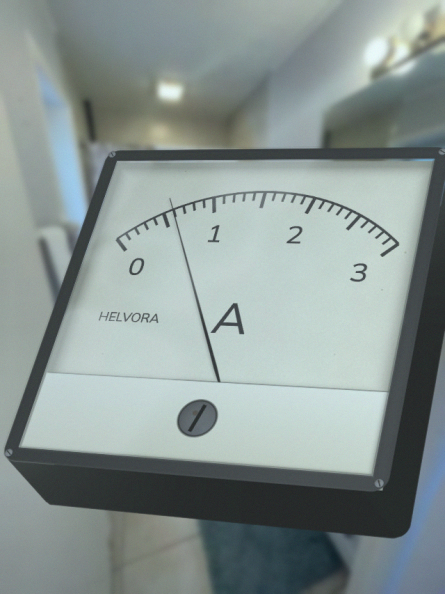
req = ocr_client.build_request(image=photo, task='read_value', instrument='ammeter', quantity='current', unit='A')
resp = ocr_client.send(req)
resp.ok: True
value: 0.6 A
